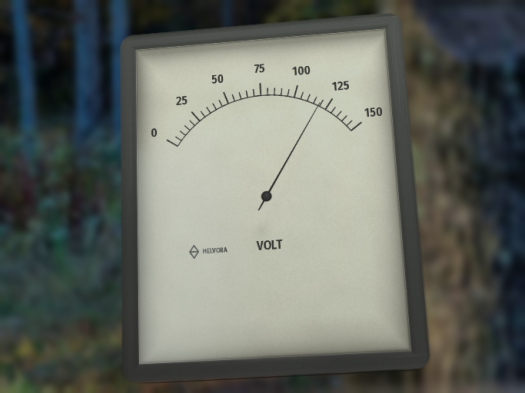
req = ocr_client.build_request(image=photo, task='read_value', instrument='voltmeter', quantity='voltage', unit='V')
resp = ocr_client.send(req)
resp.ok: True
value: 120 V
